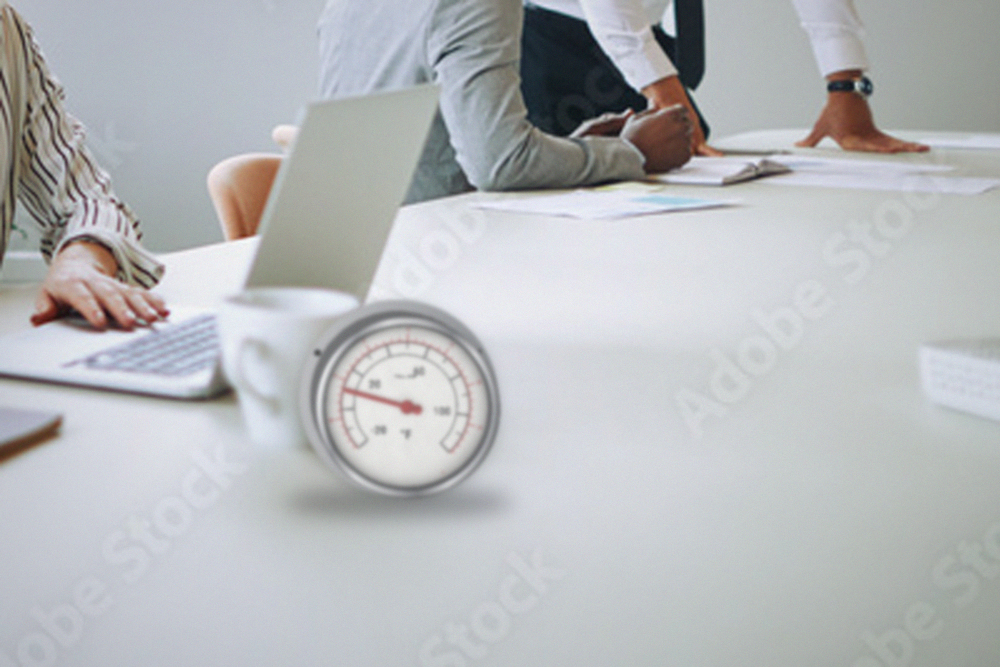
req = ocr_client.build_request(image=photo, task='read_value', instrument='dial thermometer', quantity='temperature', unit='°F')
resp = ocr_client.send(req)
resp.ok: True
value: 10 °F
